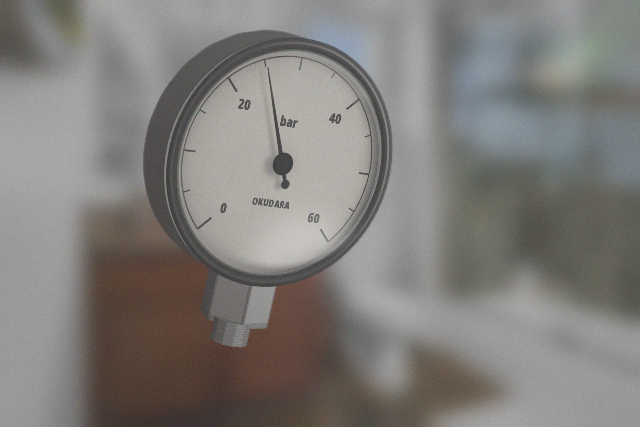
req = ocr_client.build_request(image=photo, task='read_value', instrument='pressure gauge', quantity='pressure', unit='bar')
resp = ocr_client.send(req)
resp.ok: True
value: 25 bar
